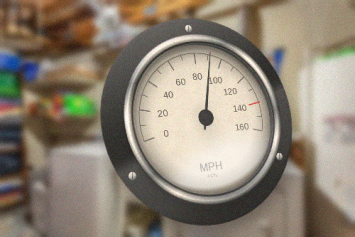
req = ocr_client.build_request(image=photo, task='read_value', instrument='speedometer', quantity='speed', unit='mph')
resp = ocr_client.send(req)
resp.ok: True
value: 90 mph
